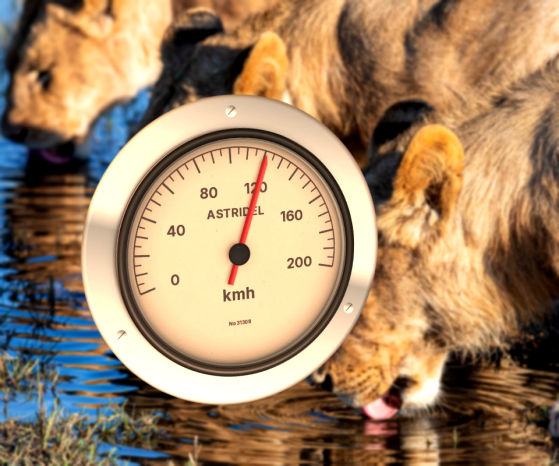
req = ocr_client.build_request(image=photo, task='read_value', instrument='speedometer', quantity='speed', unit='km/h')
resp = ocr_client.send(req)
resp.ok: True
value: 120 km/h
